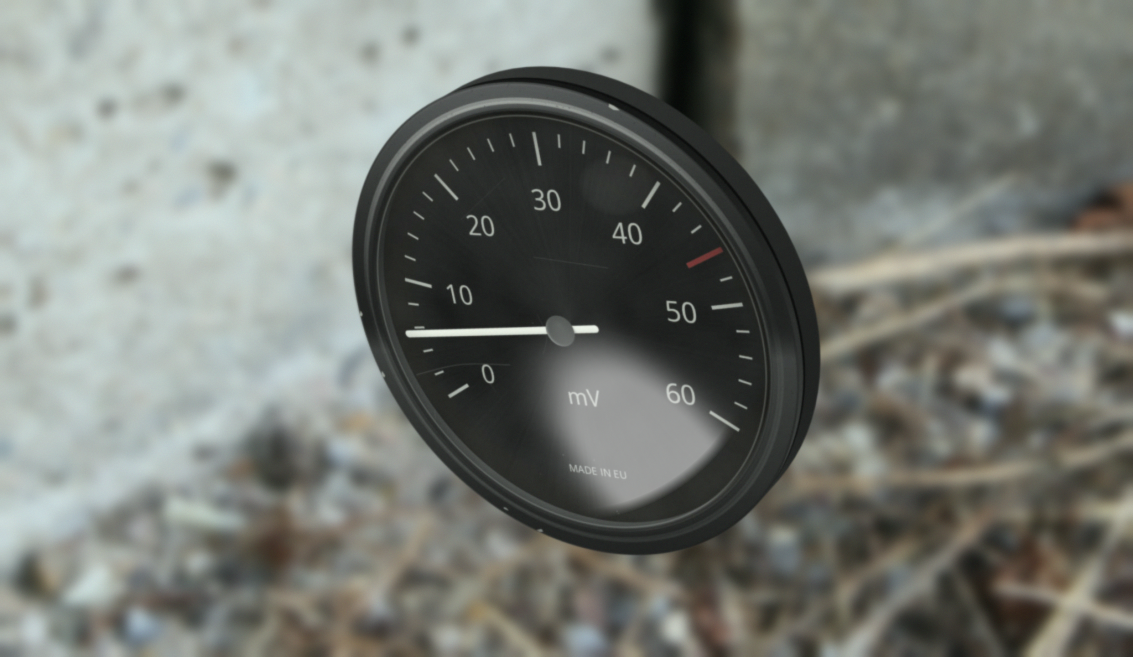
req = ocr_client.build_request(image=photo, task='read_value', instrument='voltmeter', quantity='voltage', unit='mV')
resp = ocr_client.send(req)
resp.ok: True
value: 6 mV
